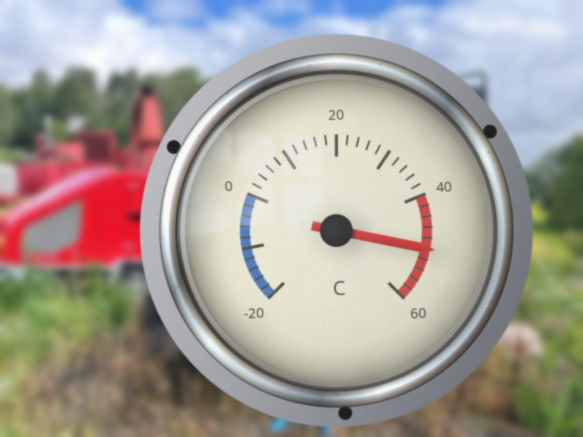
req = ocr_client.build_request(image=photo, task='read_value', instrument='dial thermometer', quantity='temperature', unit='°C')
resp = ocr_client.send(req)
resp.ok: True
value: 50 °C
